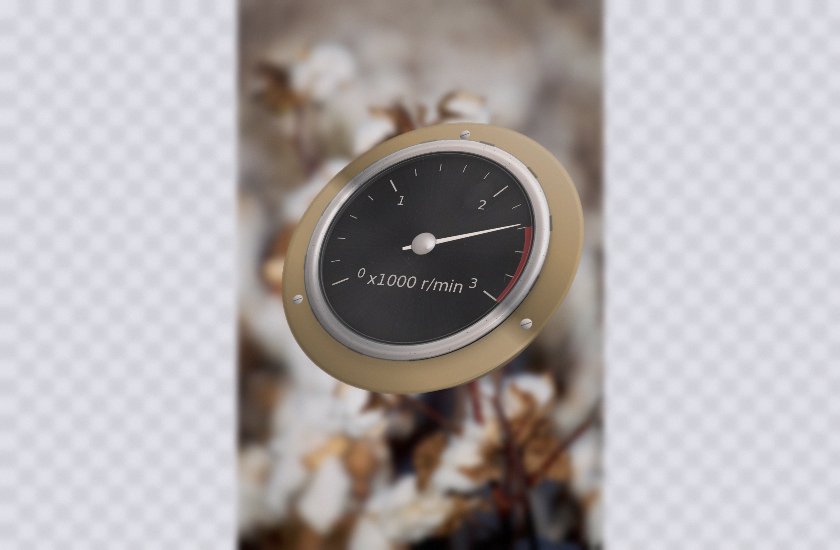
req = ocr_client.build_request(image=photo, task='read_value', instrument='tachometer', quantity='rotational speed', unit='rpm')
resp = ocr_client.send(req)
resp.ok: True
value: 2400 rpm
